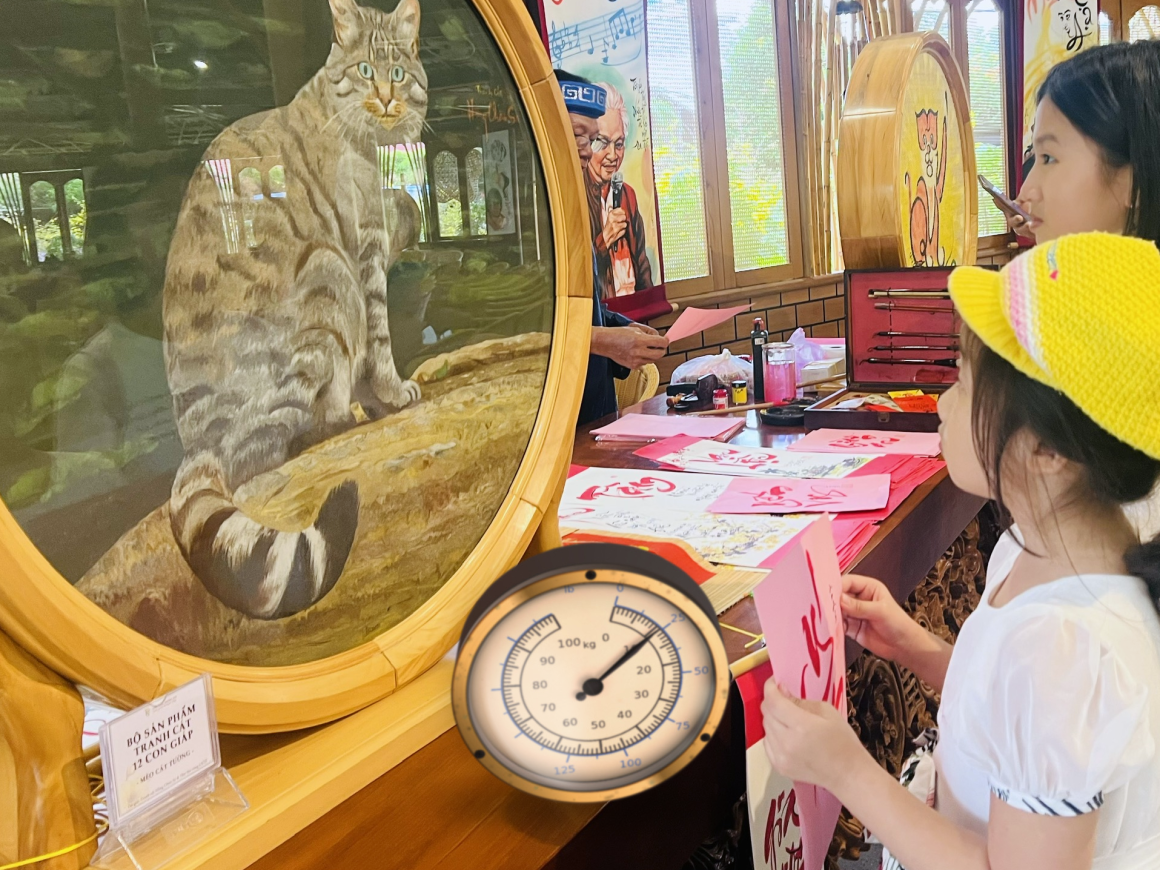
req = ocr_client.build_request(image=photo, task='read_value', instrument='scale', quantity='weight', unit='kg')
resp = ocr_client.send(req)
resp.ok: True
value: 10 kg
